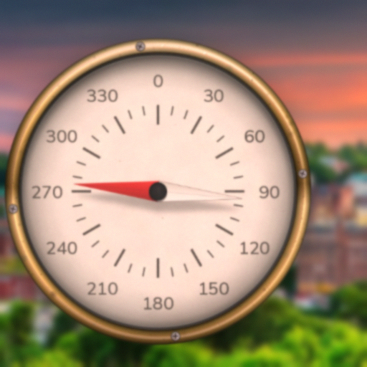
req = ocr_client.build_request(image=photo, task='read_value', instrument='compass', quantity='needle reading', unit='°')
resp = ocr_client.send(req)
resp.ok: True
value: 275 °
